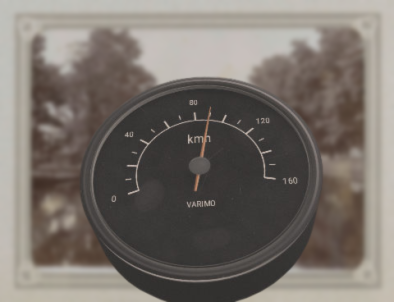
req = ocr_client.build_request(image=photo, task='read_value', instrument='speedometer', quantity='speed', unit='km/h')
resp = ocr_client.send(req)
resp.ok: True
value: 90 km/h
